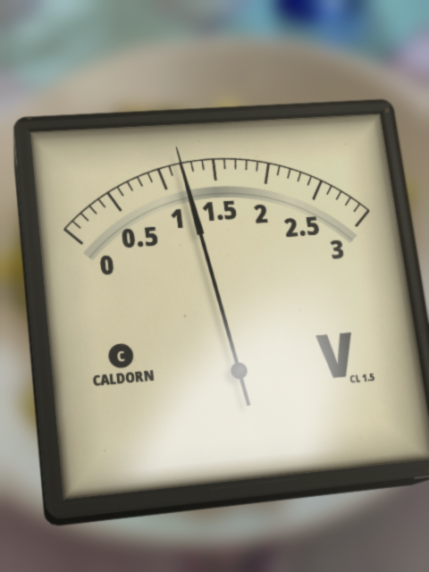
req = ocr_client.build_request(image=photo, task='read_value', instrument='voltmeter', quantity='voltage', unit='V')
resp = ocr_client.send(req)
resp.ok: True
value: 1.2 V
